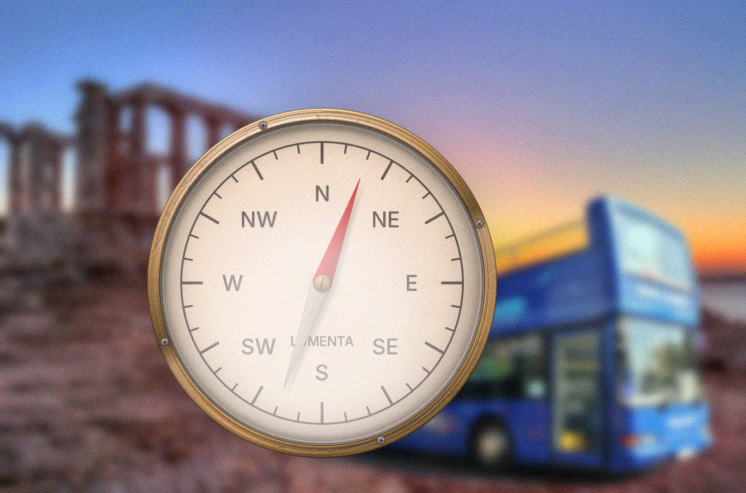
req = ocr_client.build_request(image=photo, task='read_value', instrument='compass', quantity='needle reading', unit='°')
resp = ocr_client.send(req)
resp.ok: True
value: 20 °
